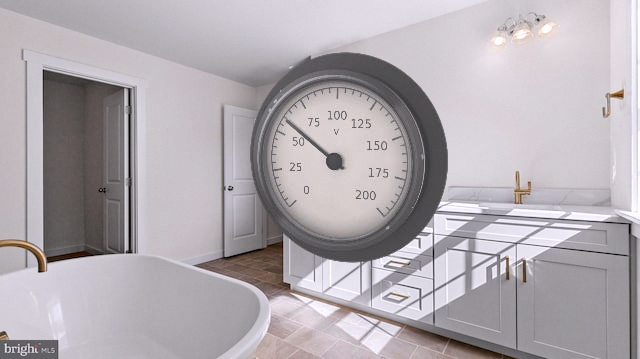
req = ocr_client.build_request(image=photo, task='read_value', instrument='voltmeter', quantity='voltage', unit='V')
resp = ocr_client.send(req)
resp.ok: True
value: 60 V
